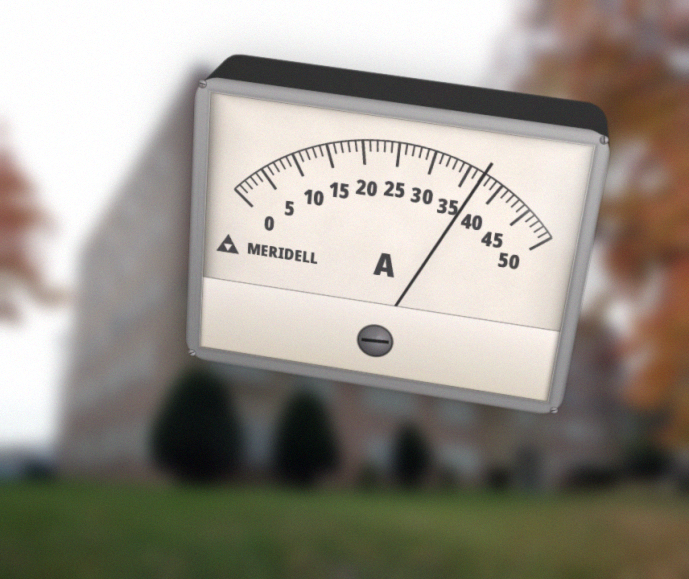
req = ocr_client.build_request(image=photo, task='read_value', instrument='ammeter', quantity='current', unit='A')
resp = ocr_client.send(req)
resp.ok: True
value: 37 A
